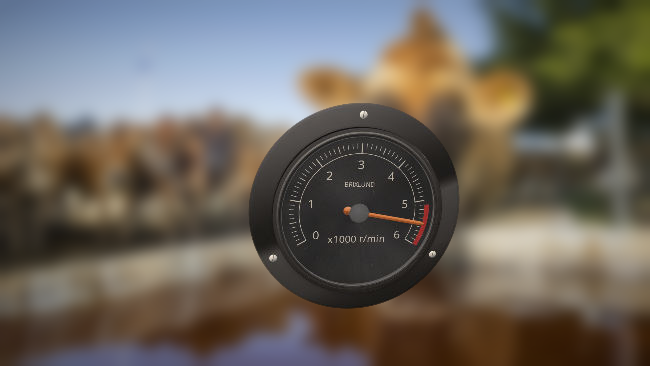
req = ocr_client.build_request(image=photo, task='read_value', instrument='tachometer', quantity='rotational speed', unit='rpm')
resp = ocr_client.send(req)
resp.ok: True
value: 5500 rpm
